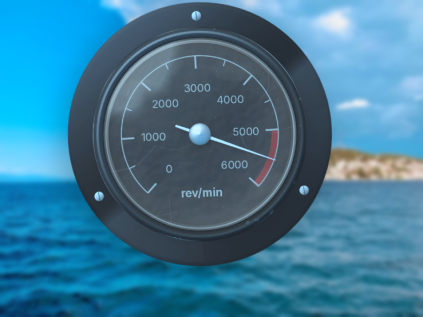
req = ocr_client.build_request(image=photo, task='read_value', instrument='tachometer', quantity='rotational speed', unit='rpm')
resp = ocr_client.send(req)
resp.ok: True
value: 5500 rpm
